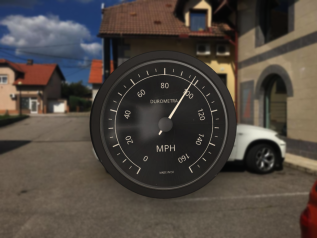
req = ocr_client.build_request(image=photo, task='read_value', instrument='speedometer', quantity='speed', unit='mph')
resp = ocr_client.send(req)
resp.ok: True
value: 97.5 mph
